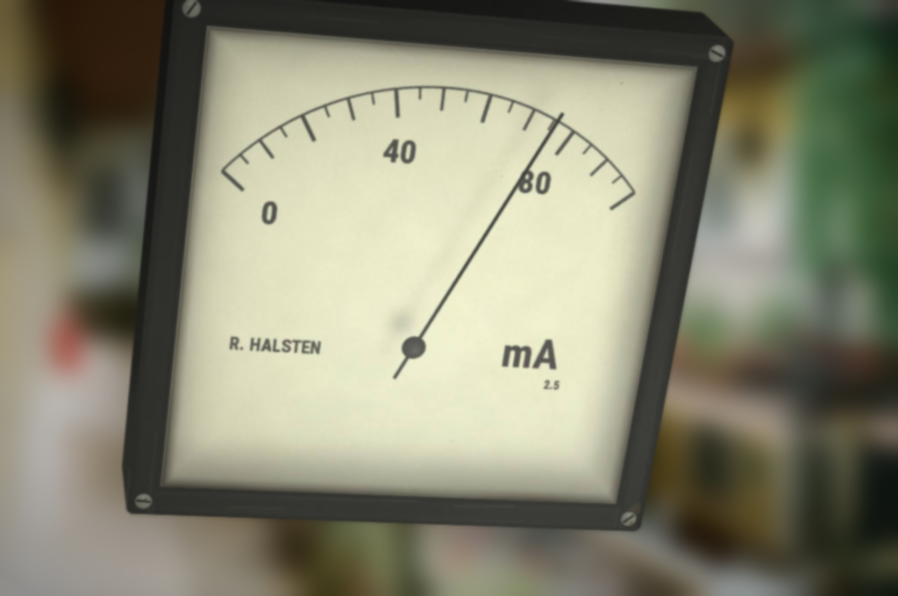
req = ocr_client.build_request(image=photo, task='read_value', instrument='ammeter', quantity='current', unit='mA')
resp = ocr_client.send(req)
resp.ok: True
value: 75 mA
